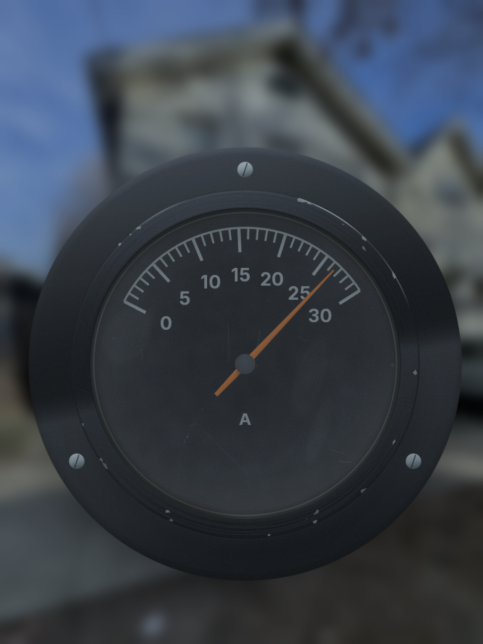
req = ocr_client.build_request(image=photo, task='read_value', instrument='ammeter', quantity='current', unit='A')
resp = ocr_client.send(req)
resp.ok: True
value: 26.5 A
